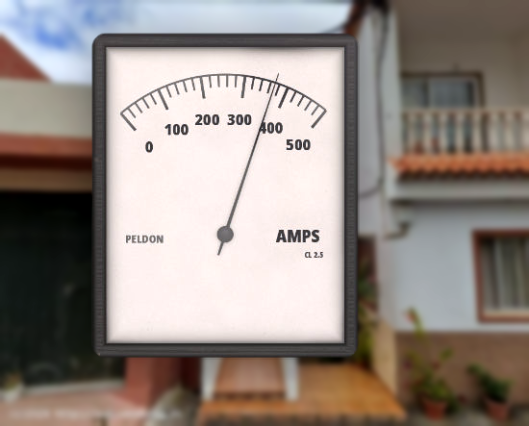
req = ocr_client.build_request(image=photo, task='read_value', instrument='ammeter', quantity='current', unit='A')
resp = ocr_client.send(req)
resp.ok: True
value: 370 A
